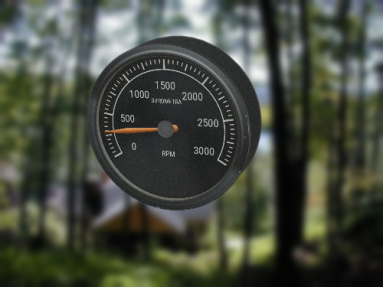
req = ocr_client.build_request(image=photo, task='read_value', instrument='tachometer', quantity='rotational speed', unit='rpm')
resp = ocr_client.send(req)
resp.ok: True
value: 300 rpm
